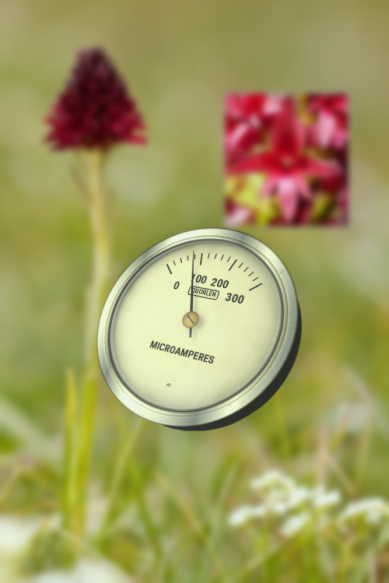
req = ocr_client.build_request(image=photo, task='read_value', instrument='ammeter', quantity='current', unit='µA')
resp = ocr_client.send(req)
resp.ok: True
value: 80 µA
